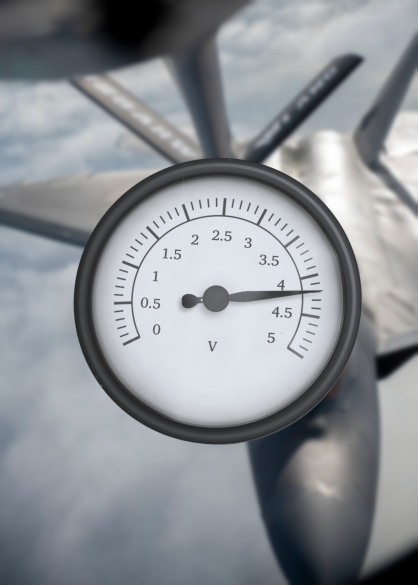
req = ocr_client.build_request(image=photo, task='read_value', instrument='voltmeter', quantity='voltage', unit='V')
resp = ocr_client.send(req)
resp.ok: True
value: 4.2 V
